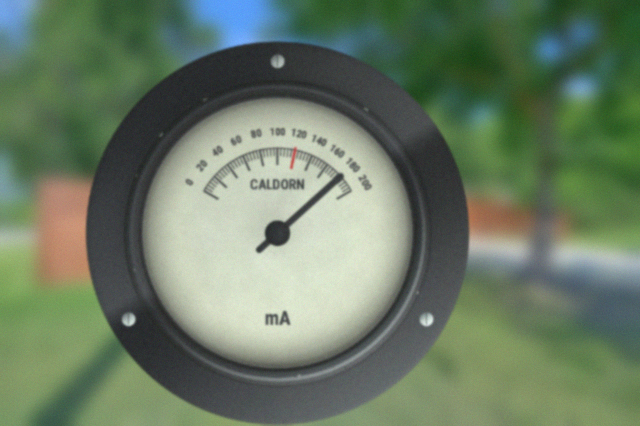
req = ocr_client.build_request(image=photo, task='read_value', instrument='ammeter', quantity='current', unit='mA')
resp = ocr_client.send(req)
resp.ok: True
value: 180 mA
